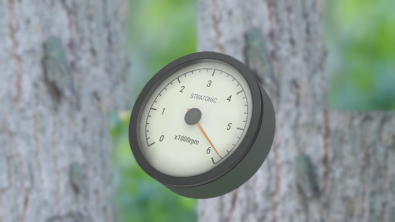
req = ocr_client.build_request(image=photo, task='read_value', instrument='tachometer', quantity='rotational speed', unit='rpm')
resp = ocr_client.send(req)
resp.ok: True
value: 5800 rpm
